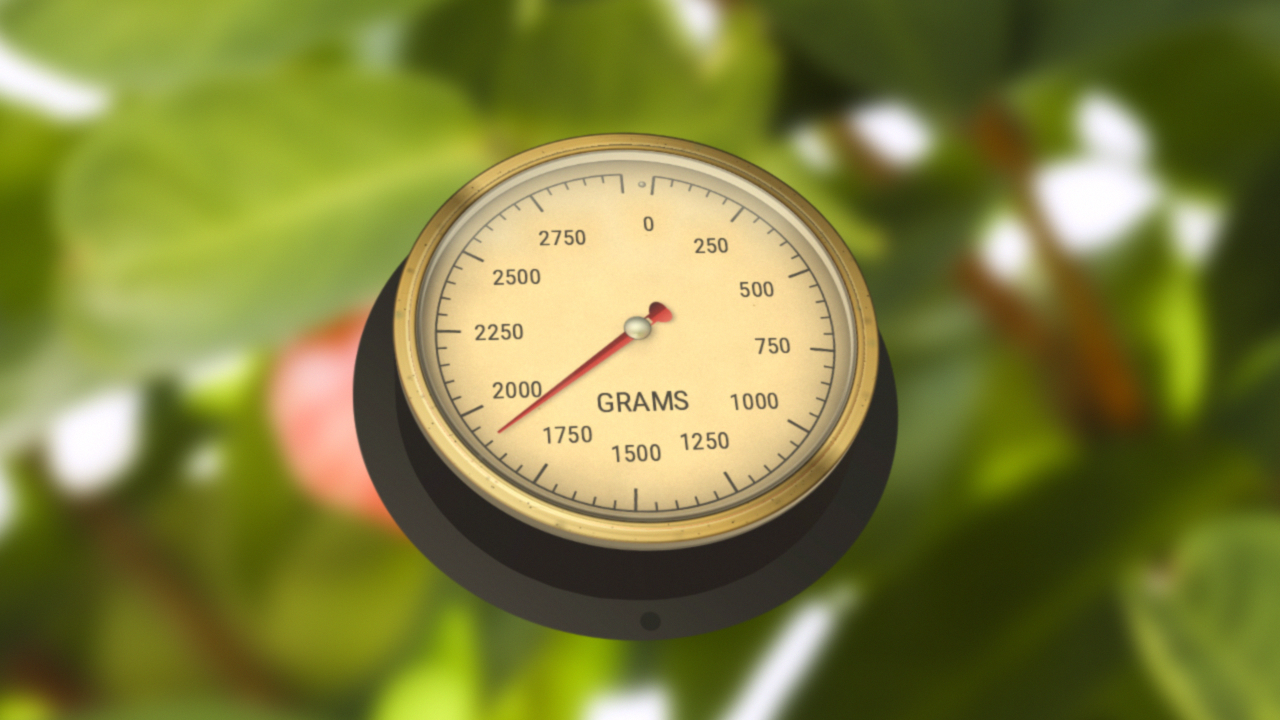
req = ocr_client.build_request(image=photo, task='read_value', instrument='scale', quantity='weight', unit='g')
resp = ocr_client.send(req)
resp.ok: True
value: 1900 g
